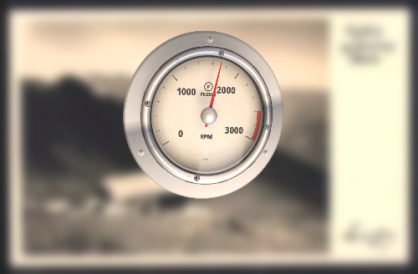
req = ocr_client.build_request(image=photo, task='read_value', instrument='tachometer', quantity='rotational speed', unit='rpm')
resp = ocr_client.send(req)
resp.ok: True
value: 1700 rpm
